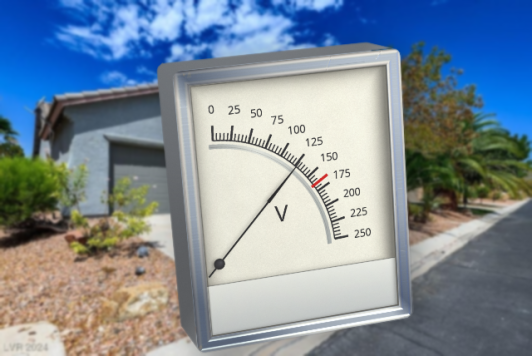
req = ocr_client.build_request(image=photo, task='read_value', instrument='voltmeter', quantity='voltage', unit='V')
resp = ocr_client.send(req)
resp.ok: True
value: 125 V
